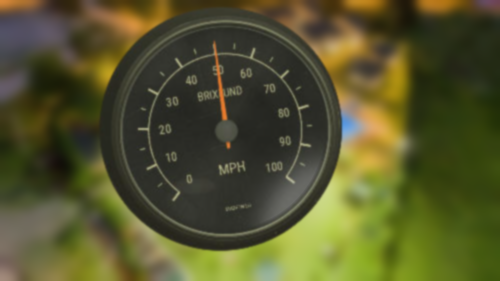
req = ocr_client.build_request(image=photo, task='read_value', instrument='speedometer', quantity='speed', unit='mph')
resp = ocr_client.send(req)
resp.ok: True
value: 50 mph
